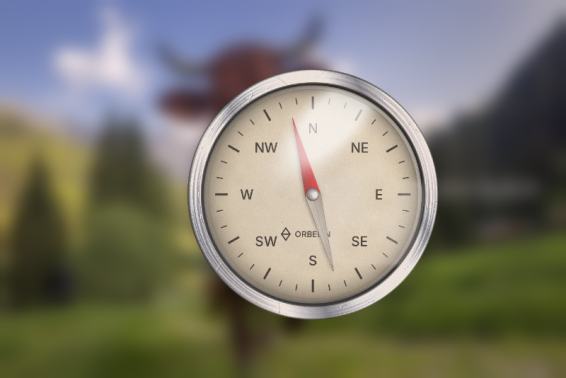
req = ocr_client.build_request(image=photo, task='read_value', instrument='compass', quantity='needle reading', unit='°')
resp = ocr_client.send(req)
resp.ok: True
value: 345 °
